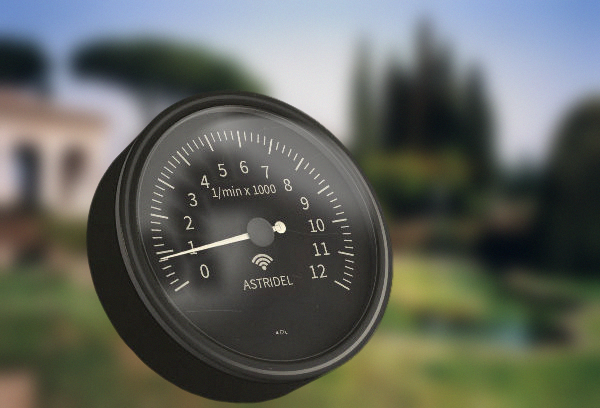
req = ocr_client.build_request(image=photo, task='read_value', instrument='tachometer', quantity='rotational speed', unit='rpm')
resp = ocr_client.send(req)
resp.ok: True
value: 800 rpm
